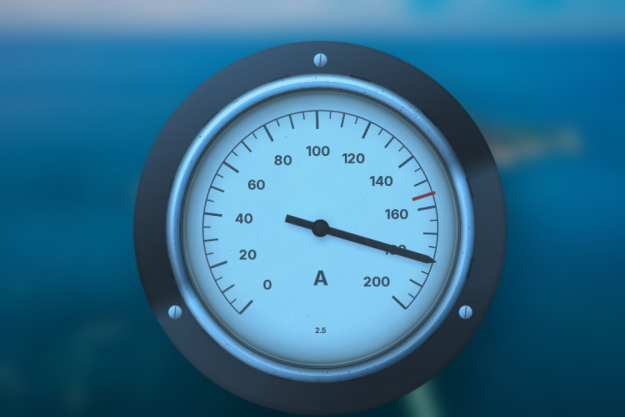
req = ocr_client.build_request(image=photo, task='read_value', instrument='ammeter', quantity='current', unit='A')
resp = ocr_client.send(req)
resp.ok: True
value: 180 A
